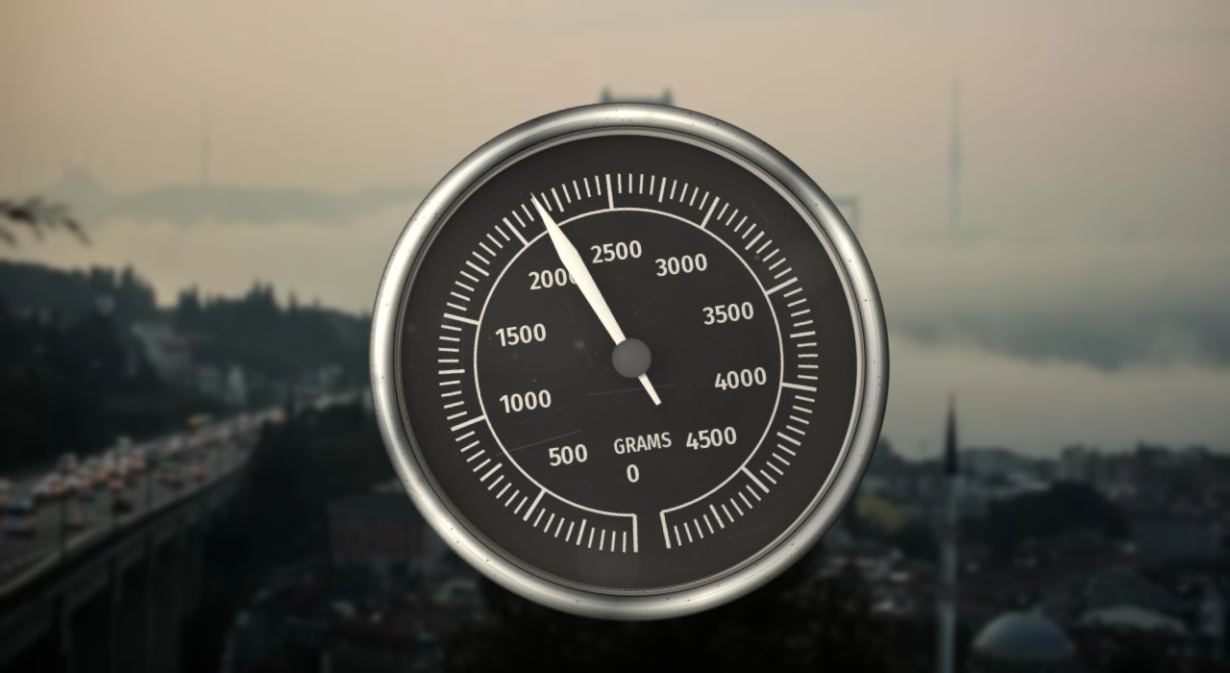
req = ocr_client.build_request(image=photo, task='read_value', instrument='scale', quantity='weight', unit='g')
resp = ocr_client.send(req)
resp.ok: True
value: 2150 g
